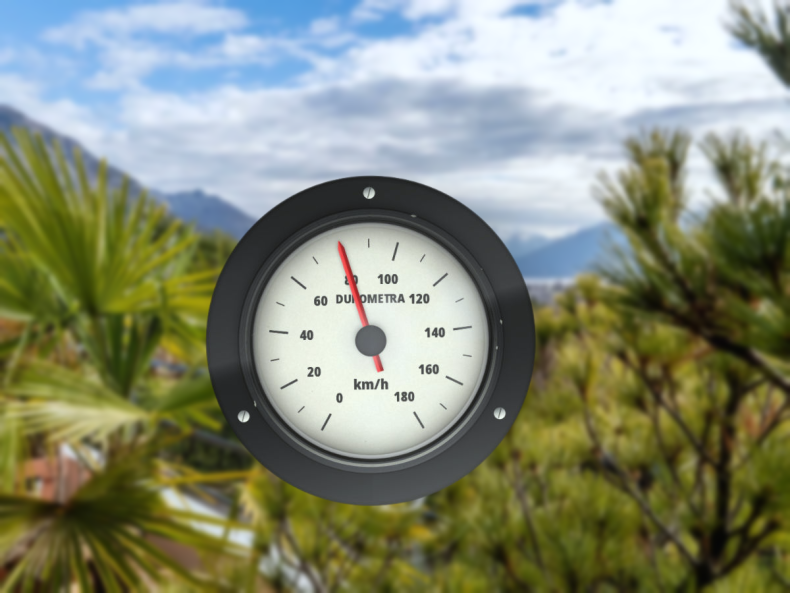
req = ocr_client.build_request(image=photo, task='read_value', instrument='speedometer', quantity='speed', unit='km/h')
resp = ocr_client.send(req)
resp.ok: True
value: 80 km/h
